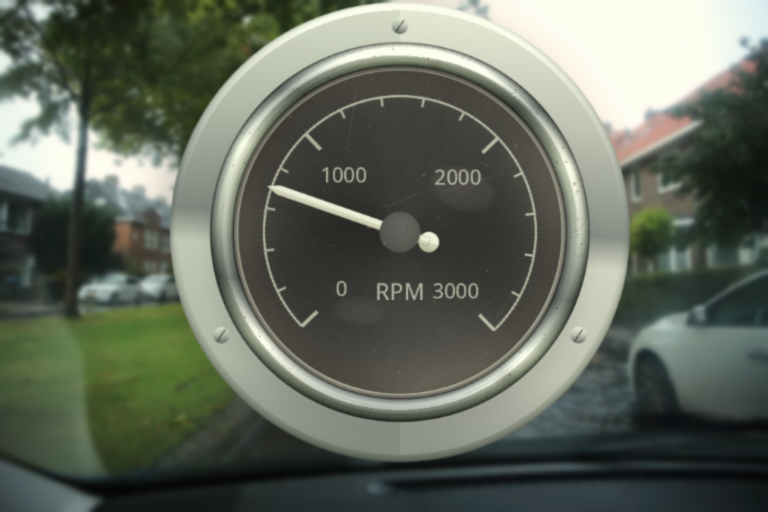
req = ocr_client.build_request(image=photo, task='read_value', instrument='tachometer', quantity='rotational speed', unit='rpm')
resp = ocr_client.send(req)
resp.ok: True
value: 700 rpm
